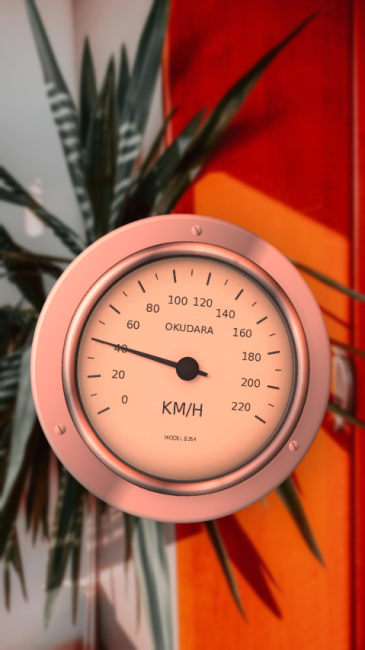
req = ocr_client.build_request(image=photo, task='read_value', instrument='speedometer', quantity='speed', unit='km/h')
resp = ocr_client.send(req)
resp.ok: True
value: 40 km/h
